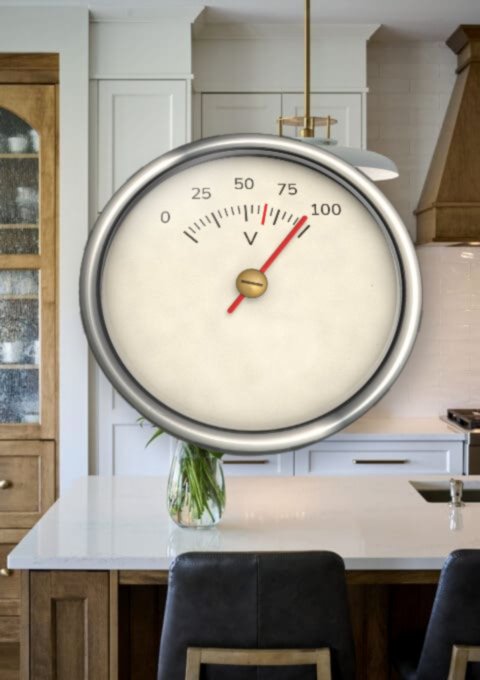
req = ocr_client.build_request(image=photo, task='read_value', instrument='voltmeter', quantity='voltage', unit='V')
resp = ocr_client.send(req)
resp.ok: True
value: 95 V
